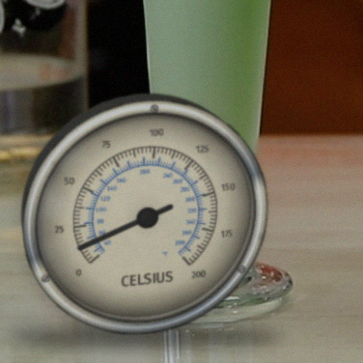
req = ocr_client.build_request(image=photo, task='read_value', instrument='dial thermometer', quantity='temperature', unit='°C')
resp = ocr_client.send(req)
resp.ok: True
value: 12.5 °C
